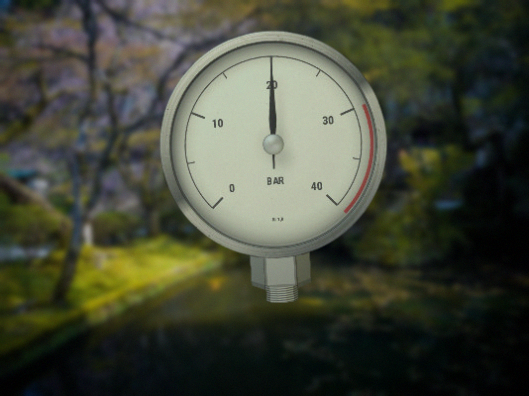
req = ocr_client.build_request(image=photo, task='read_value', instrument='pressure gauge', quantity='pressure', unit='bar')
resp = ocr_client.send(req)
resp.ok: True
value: 20 bar
